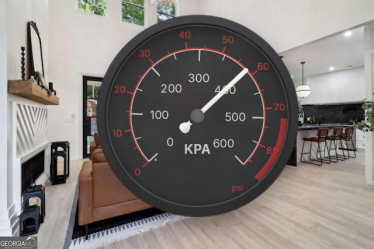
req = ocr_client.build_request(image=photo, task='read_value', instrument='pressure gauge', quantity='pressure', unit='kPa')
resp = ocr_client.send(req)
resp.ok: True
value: 400 kPa
